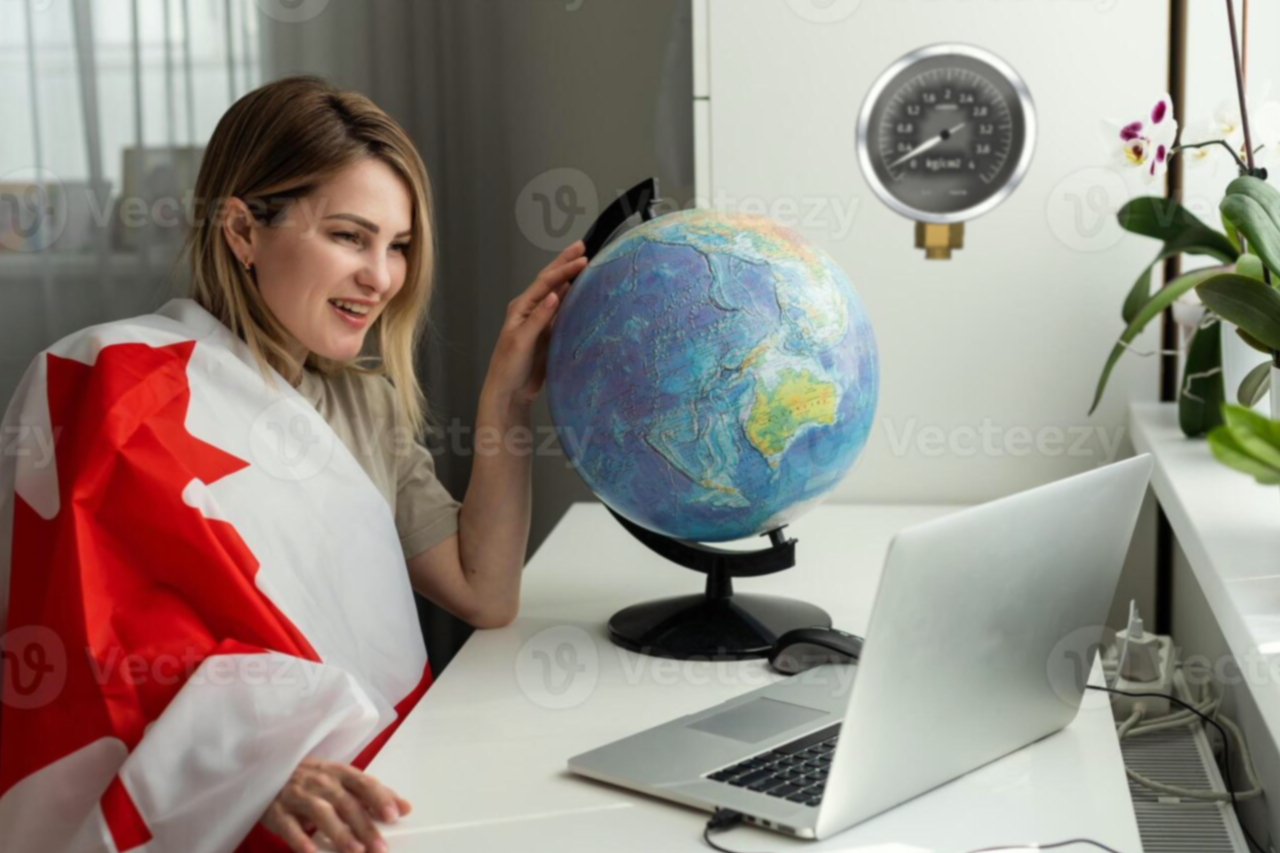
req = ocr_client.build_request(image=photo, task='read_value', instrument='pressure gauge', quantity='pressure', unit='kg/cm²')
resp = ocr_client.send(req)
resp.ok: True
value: 0.2 kg/cm²
